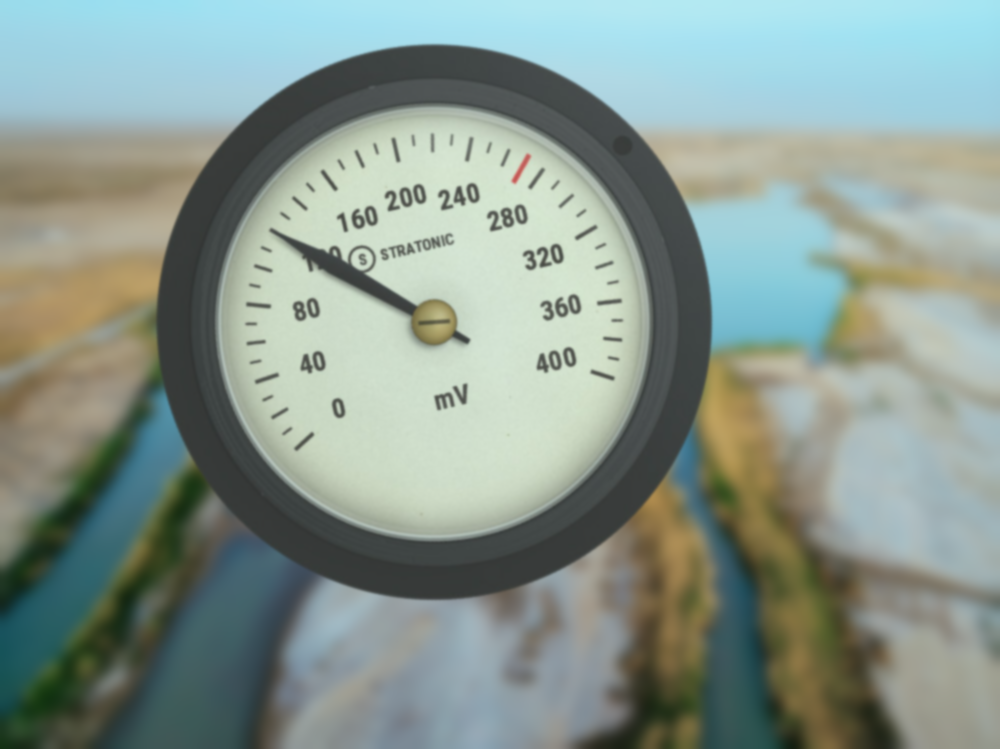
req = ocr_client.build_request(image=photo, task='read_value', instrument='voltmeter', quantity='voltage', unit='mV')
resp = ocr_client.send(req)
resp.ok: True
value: 120 mV
